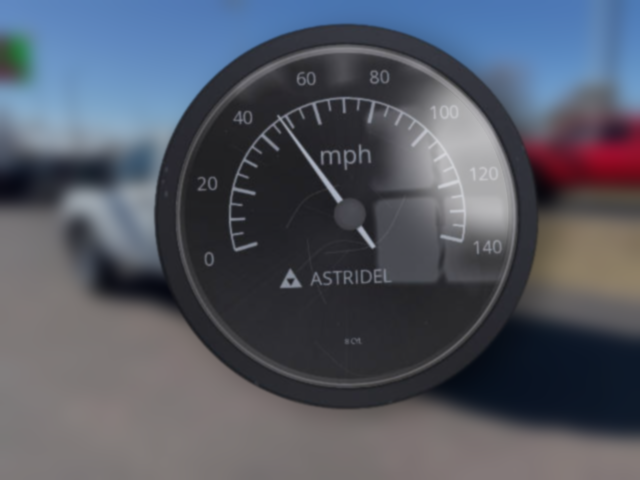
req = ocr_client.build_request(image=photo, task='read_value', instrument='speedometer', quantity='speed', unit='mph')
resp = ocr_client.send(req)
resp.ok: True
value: 47.5 mph
